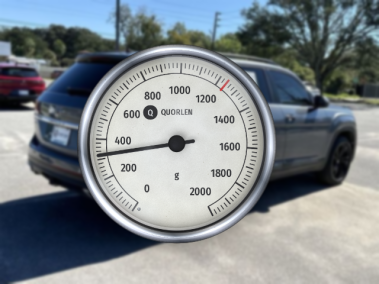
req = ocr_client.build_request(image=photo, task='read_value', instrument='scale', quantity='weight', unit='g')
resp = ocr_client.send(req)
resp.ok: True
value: 320 g
